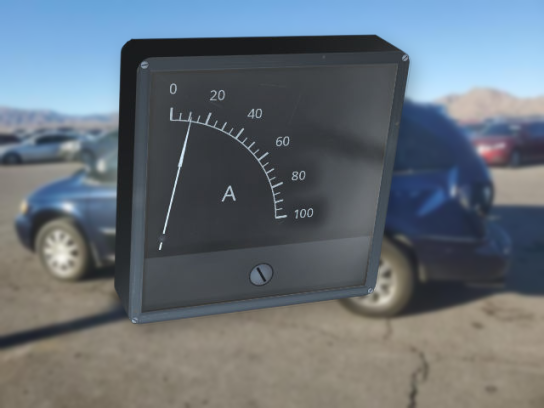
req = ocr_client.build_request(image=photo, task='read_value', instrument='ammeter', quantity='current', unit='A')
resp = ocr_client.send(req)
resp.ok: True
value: 10 A
